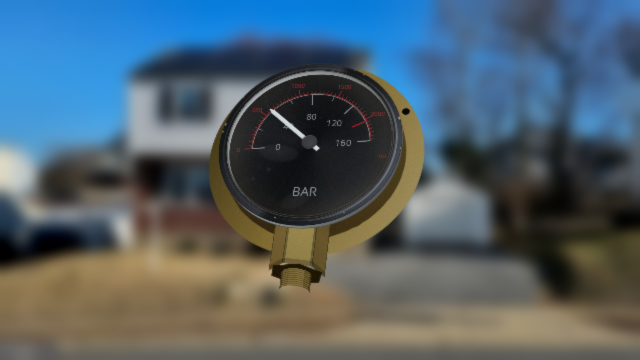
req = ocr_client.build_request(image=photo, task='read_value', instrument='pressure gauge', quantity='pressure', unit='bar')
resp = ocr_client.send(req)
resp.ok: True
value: 40 bar
